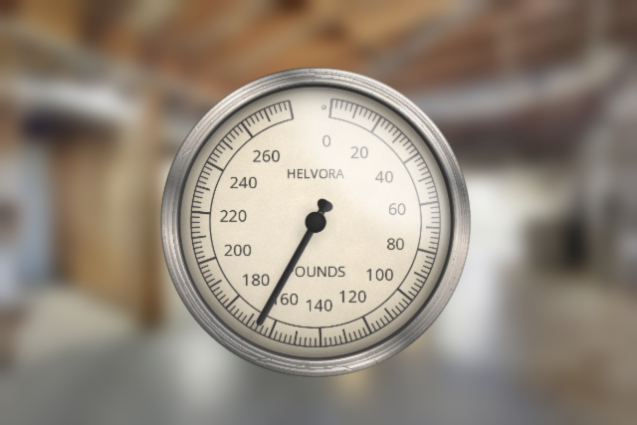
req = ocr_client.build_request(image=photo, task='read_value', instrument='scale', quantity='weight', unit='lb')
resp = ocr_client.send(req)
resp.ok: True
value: 166 lb
